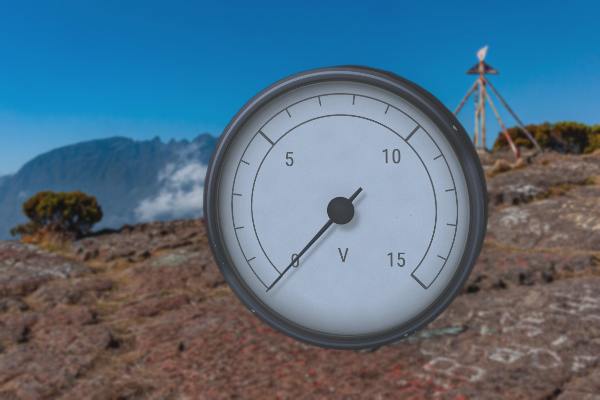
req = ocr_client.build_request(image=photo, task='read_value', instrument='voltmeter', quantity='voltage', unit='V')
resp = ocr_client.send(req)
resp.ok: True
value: 0 V
